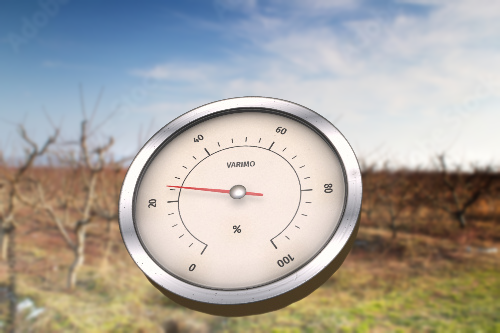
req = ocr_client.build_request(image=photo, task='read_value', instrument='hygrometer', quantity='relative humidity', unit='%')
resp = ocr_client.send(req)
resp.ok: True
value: 24 %
